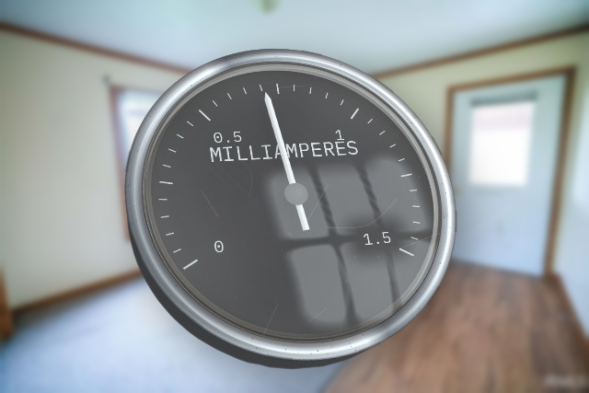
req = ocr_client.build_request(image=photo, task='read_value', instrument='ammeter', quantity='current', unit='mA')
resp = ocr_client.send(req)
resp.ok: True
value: 0.7 mA
